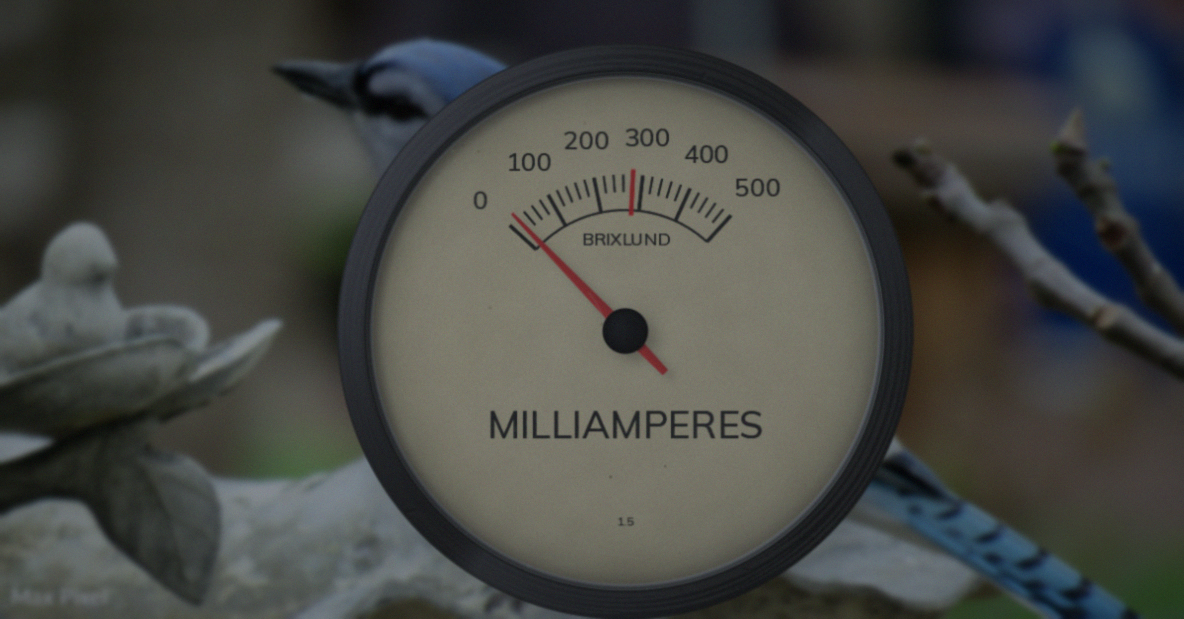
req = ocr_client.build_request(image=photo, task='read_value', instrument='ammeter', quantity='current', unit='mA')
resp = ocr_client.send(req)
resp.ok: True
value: 20 mA
